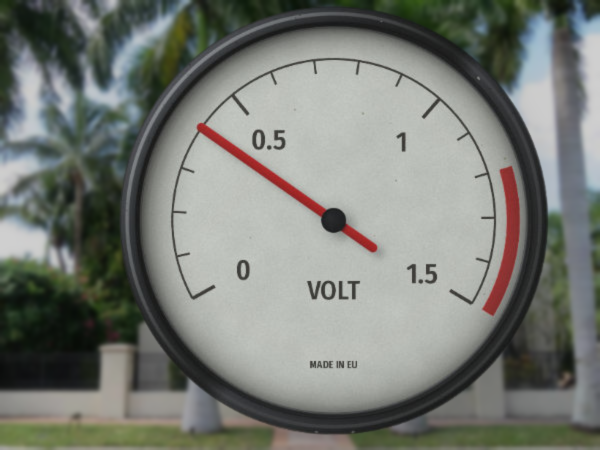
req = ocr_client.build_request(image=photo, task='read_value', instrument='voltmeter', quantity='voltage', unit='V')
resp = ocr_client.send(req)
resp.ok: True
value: 0.4 V
